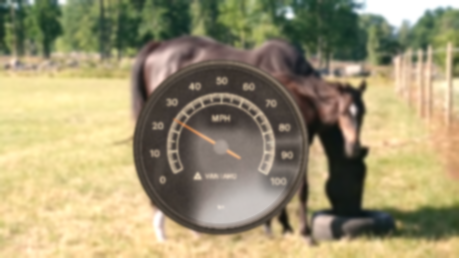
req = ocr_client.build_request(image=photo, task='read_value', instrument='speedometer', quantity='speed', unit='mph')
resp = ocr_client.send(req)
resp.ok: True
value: 25 mph
